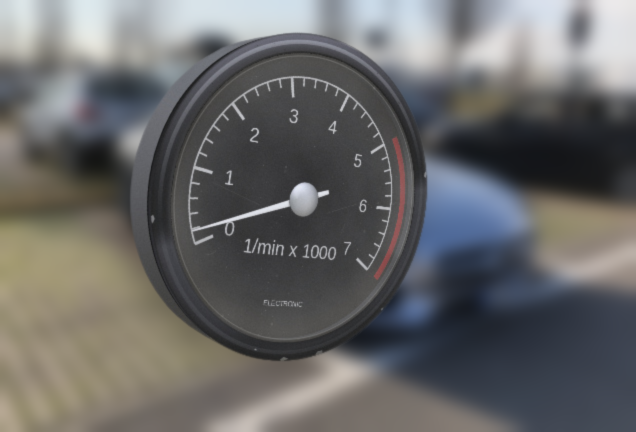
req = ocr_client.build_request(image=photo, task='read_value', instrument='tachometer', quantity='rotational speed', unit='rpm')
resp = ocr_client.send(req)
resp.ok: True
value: 200 rpm
